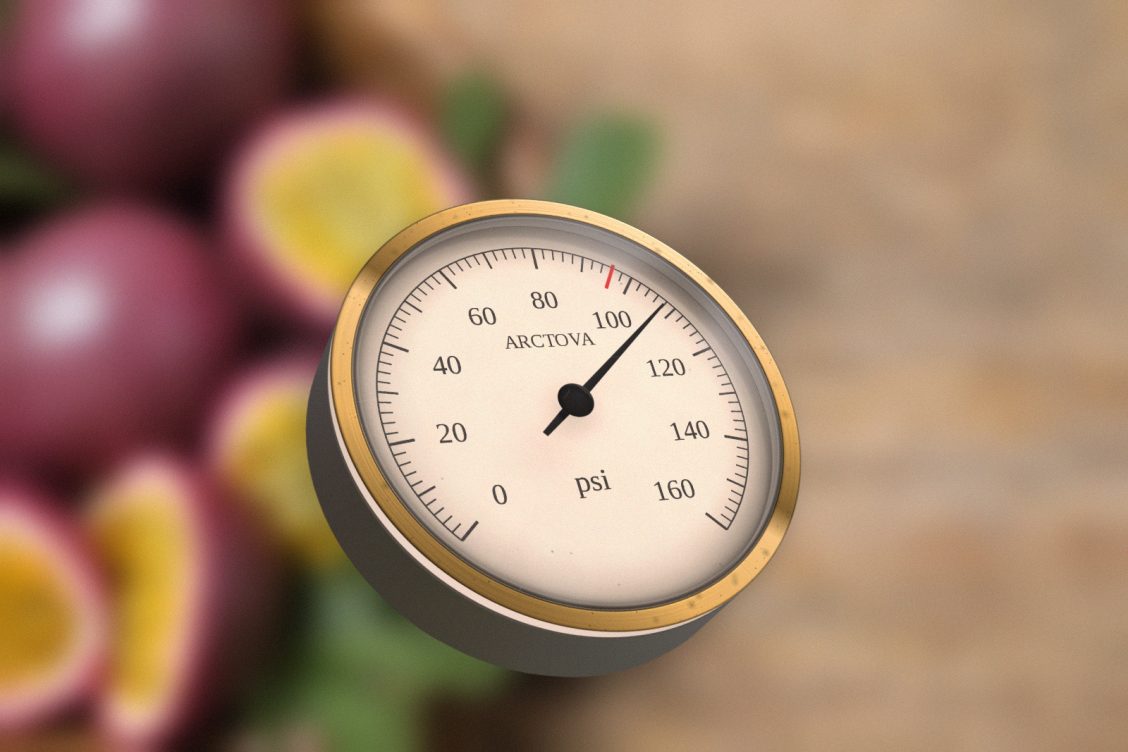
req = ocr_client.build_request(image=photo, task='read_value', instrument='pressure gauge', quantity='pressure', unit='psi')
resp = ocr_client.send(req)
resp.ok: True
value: 108 psi
